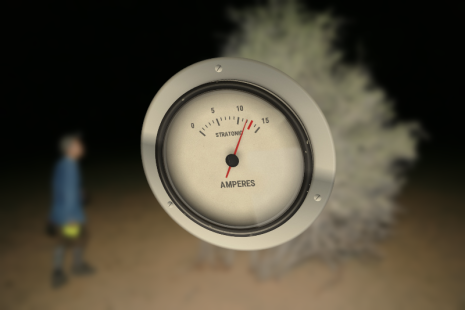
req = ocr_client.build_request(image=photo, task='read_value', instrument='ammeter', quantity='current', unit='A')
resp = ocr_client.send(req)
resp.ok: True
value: 12 A
